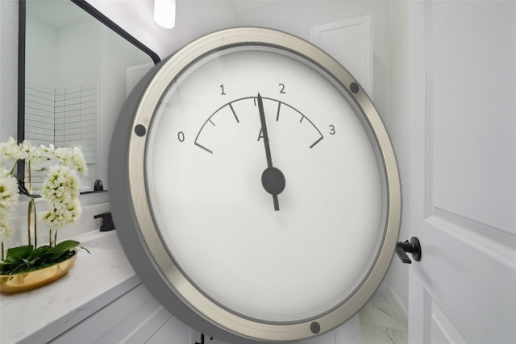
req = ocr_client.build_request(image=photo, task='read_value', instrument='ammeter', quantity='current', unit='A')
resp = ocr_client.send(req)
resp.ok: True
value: 1.5 A
